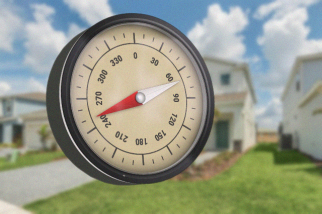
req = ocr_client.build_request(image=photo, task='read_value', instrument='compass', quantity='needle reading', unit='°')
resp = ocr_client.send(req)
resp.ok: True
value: 250 °
